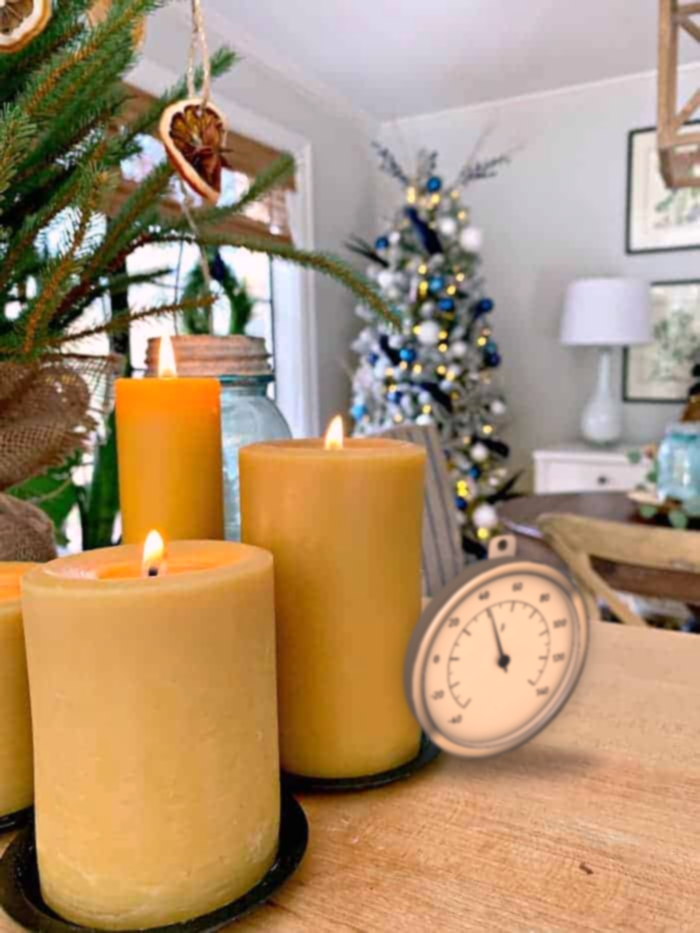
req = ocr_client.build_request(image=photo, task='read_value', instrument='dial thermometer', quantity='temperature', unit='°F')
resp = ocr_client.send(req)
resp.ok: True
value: 40 °F
